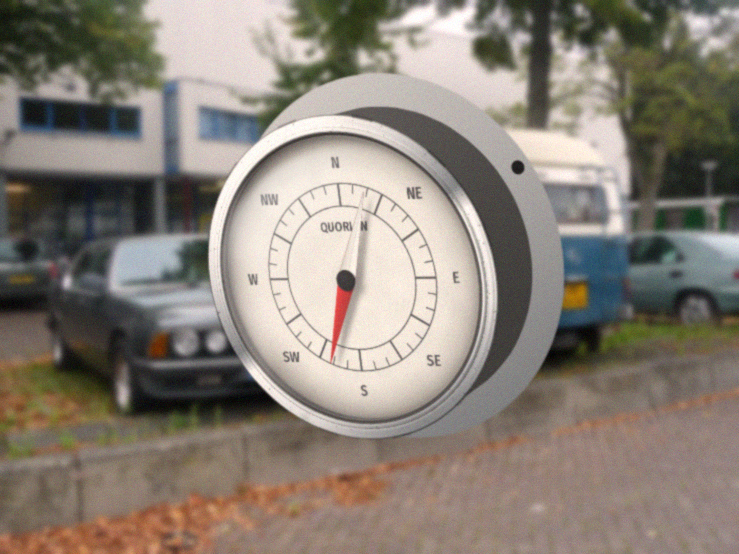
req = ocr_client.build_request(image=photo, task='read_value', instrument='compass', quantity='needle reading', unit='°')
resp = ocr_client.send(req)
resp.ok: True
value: 200 °
